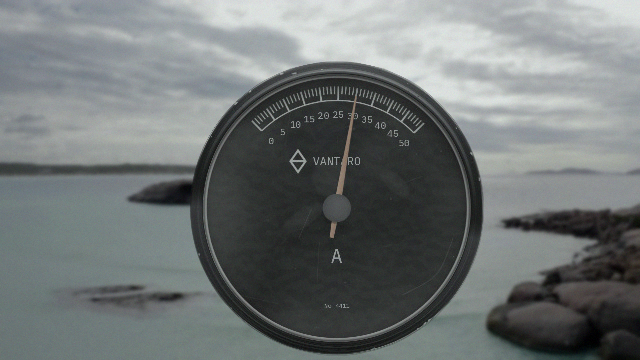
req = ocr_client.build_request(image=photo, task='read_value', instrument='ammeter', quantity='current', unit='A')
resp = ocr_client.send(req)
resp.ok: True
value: 30 A
